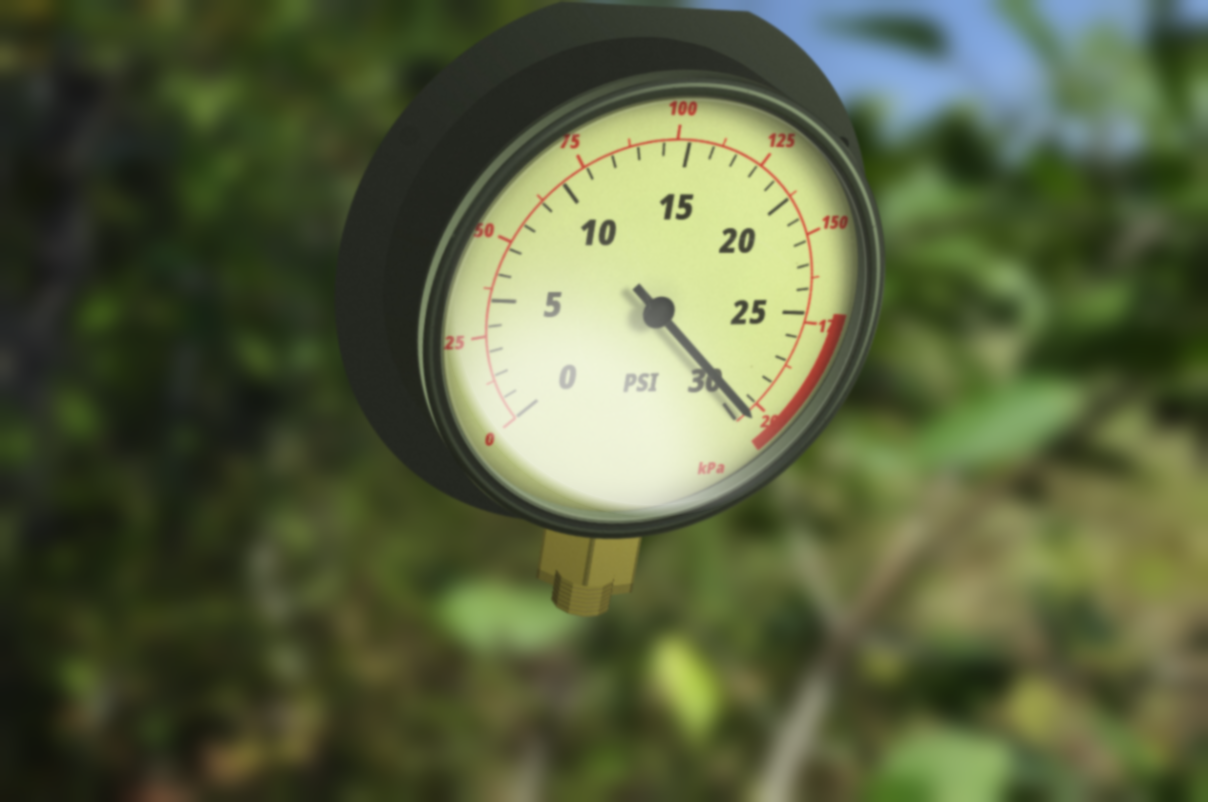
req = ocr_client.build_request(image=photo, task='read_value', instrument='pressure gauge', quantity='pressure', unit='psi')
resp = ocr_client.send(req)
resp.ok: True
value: 29.5 psi
